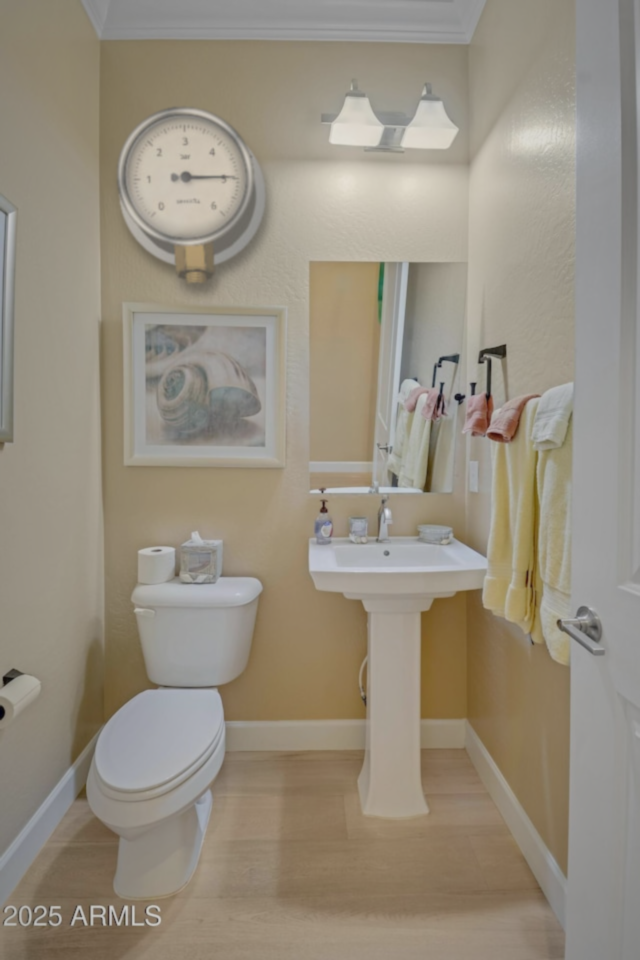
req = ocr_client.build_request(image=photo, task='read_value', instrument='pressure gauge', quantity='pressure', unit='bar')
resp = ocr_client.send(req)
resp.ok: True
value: 5 bar
